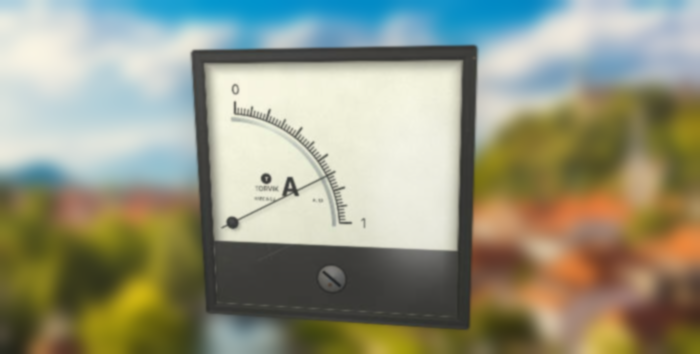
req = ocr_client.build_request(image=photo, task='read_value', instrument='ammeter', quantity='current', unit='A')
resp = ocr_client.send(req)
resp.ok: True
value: 0.7 A
